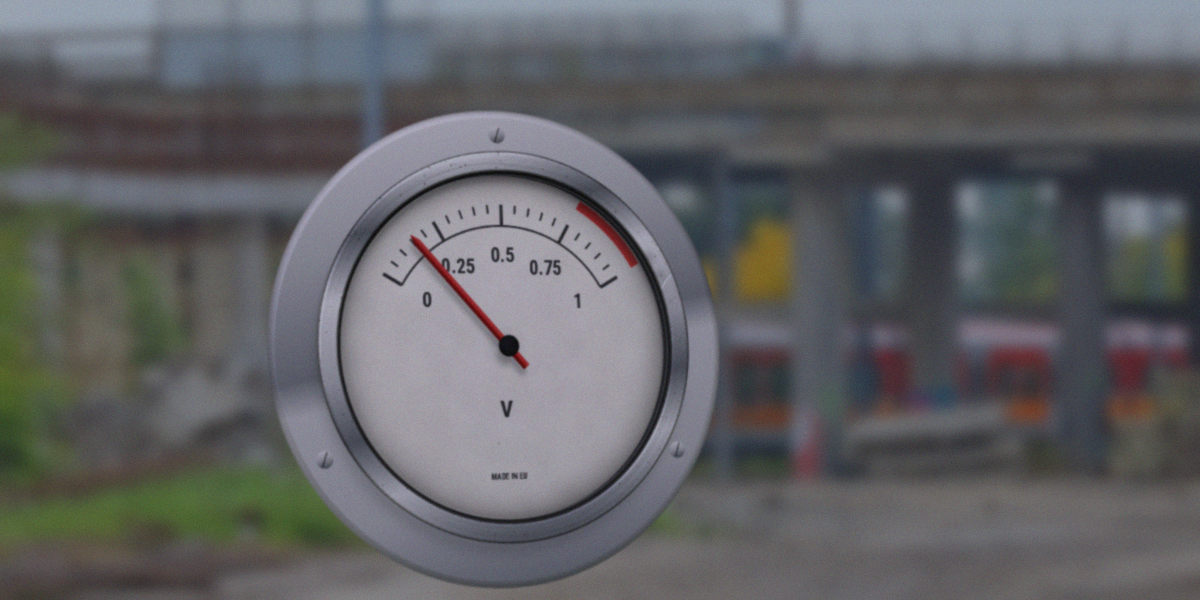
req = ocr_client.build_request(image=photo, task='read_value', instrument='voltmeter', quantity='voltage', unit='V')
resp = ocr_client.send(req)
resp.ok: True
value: 0.15 V
